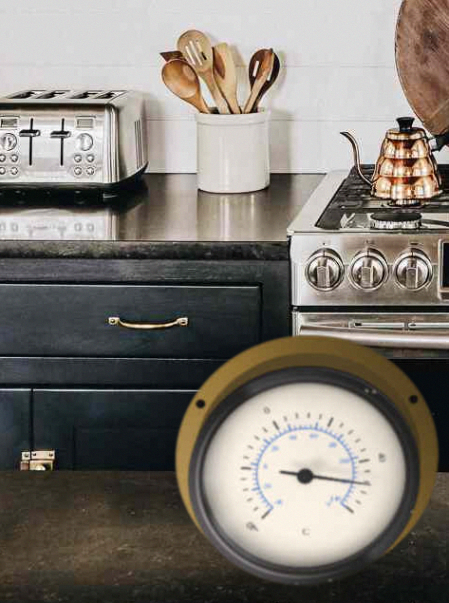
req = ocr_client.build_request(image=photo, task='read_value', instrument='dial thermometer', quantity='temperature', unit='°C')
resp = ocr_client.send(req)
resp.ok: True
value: 48 °C
